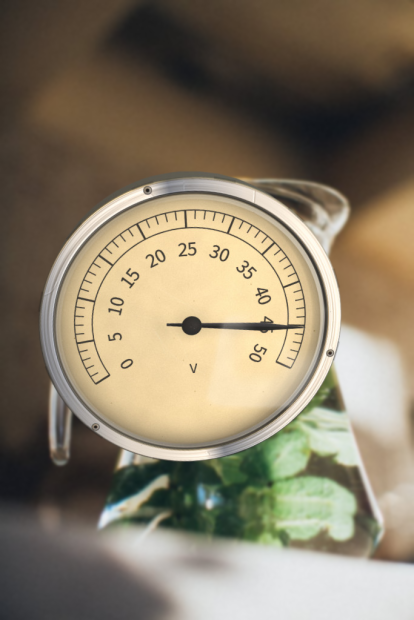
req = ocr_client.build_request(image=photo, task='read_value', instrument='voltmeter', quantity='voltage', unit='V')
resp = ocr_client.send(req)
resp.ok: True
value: 45 V
